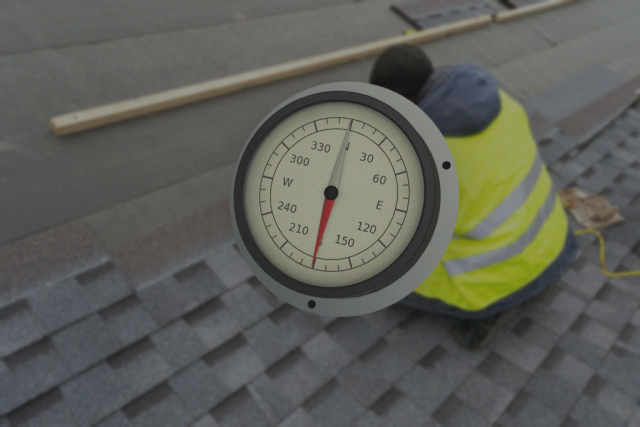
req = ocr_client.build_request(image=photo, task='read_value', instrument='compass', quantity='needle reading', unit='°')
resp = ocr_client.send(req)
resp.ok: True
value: 180 °
